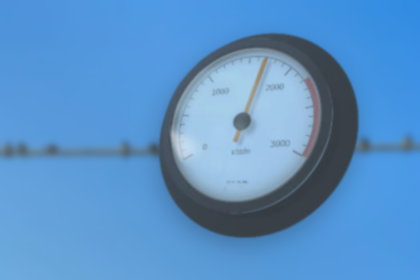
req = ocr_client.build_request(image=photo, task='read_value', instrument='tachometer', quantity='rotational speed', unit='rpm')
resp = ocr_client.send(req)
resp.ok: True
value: 1700 rpm
